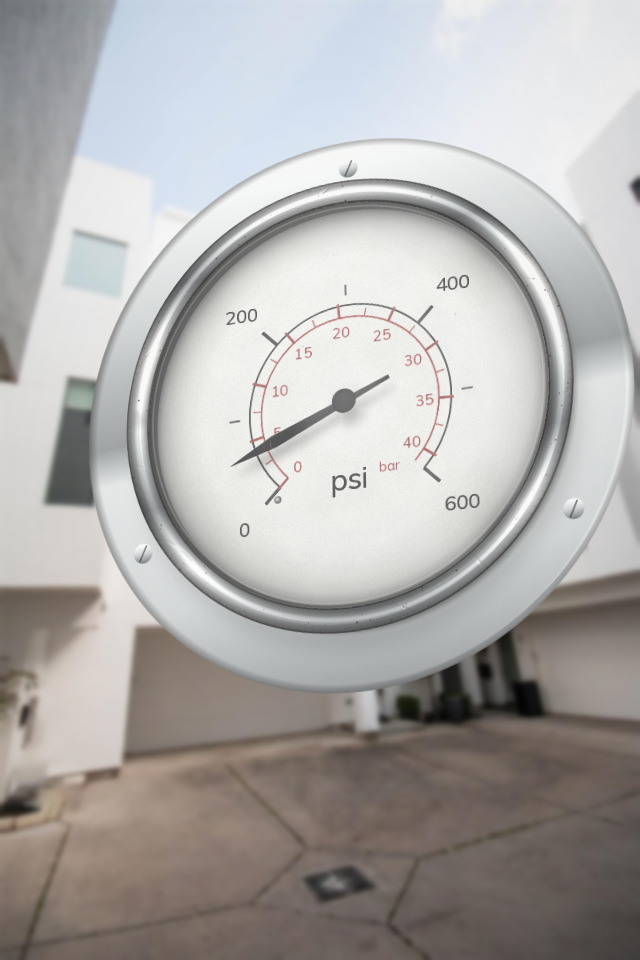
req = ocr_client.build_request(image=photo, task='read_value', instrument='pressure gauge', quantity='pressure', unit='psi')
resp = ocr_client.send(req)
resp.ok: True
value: 50 psi
